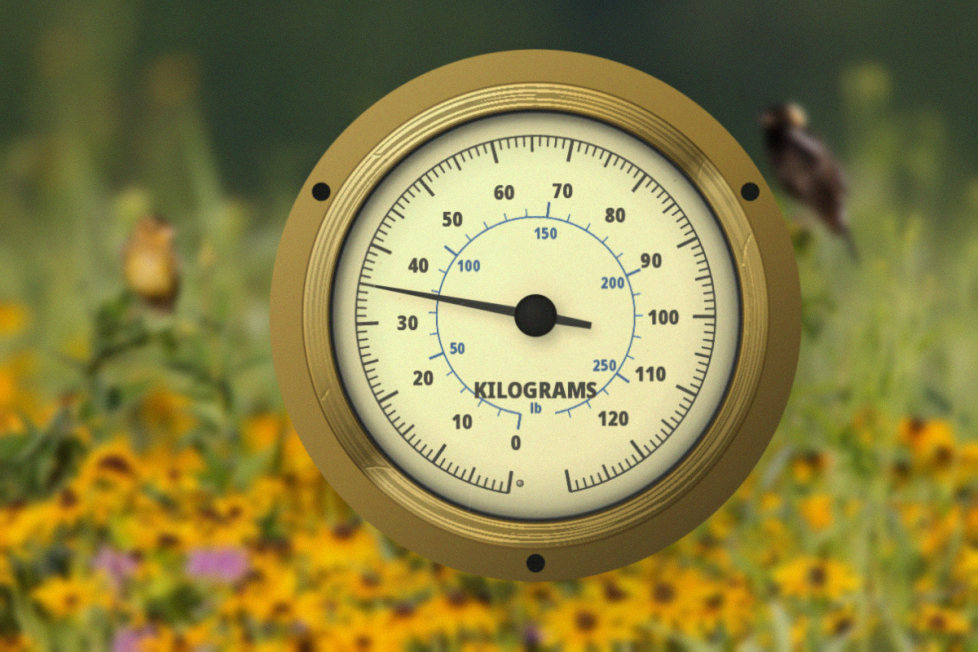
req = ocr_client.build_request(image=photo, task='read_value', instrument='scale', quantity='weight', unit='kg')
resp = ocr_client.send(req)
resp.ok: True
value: 35 kg
